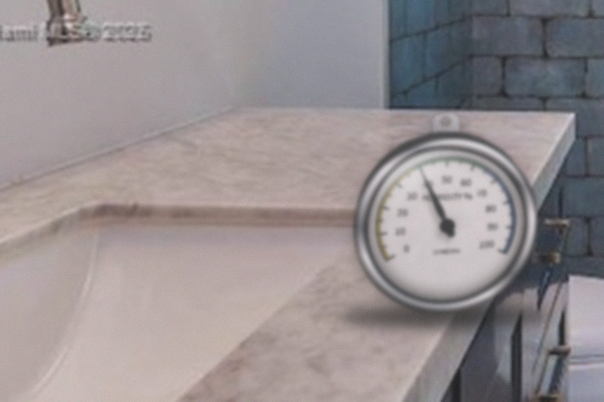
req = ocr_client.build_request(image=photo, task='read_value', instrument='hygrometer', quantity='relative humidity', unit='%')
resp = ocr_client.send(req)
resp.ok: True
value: 40 %
